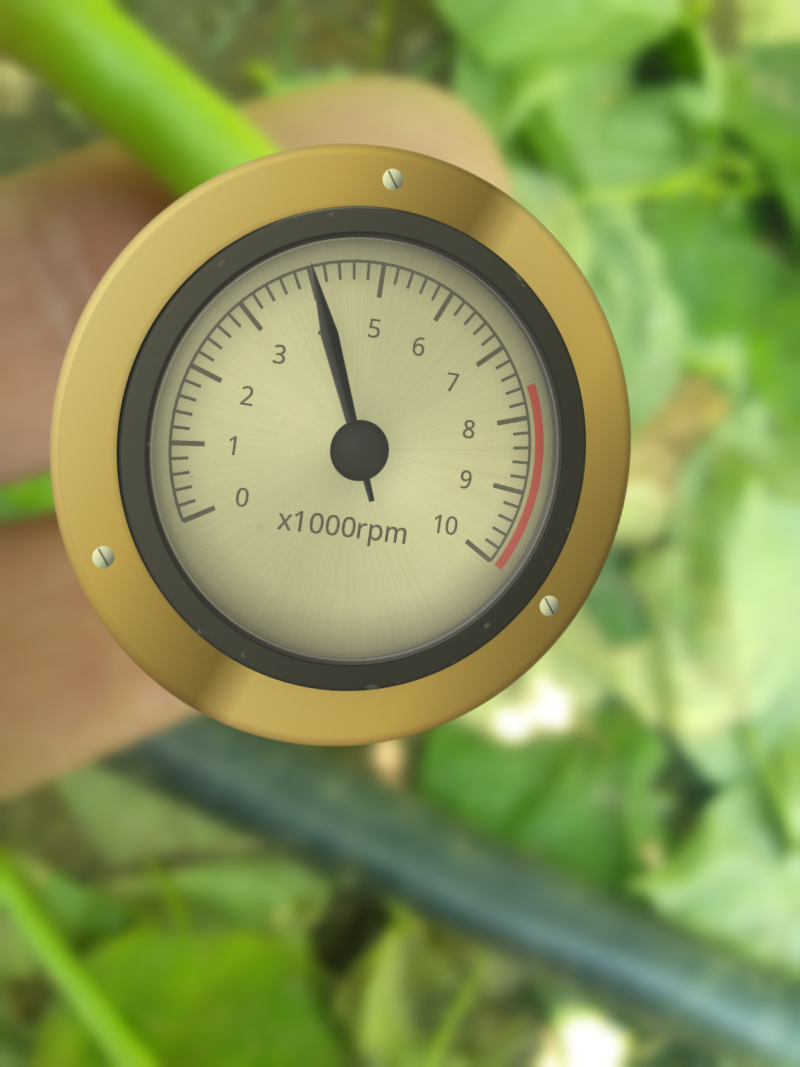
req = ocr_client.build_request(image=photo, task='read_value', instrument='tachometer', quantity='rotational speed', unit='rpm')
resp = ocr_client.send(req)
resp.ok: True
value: 4000 rpm
